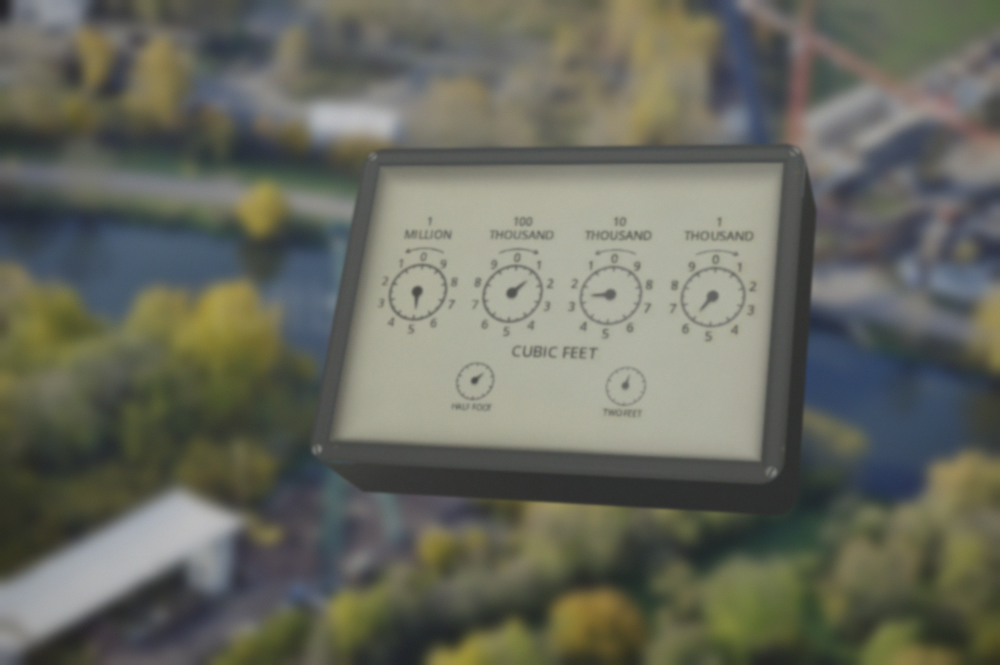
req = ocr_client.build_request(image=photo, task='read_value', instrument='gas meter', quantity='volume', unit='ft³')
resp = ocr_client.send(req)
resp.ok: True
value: 512600 ft³
